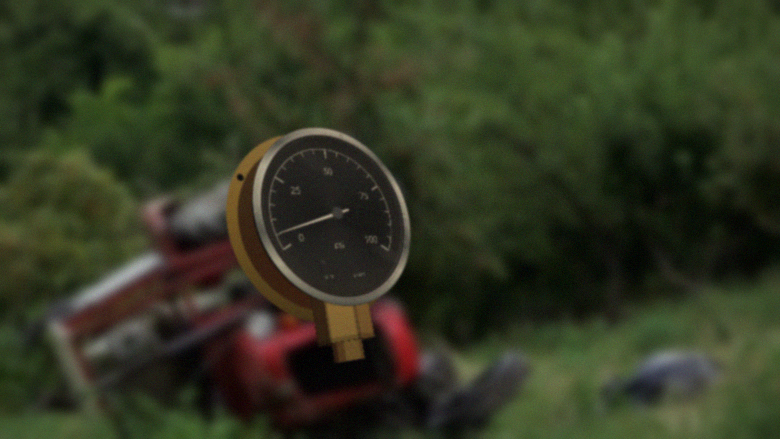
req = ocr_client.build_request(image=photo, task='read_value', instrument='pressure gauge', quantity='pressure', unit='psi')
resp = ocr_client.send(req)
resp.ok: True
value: 5 psi
